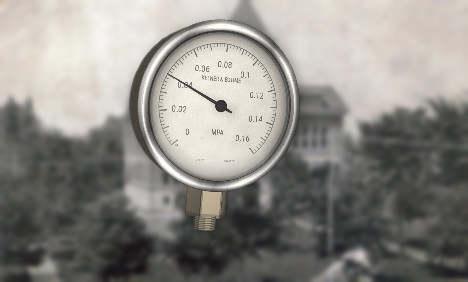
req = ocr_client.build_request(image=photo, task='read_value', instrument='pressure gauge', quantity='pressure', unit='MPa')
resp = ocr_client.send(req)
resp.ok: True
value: 0.04 MPa
